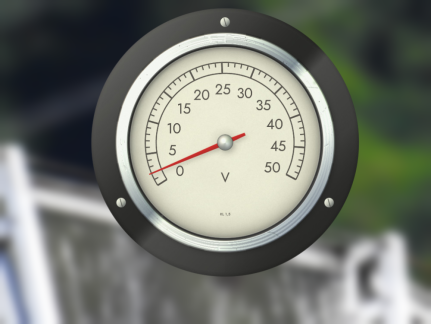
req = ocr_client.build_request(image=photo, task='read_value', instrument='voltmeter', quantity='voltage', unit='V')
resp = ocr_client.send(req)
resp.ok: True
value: 2 V
